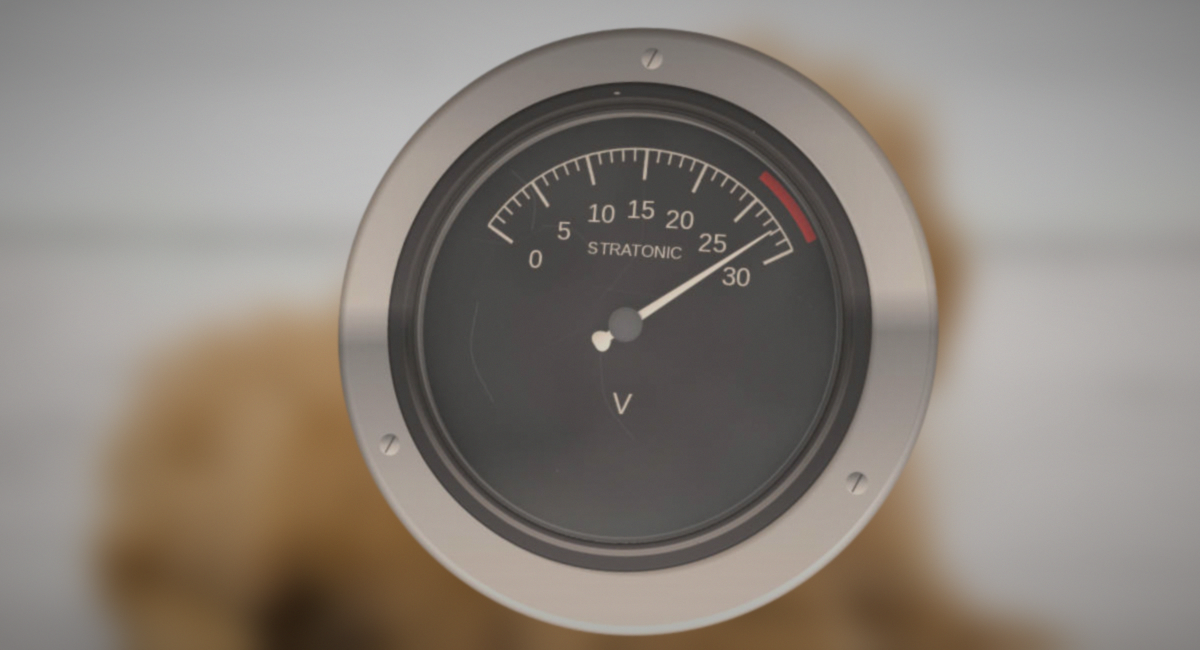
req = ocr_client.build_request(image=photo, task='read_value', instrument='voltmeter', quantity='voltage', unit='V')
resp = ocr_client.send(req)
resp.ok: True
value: 28 V
